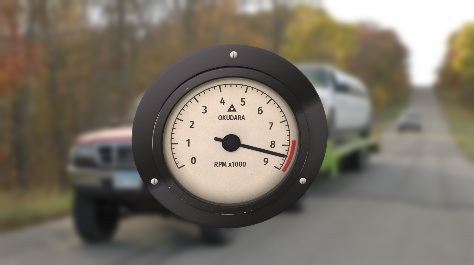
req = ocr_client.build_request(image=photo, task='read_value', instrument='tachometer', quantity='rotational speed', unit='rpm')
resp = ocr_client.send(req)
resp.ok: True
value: 8400 rpm
